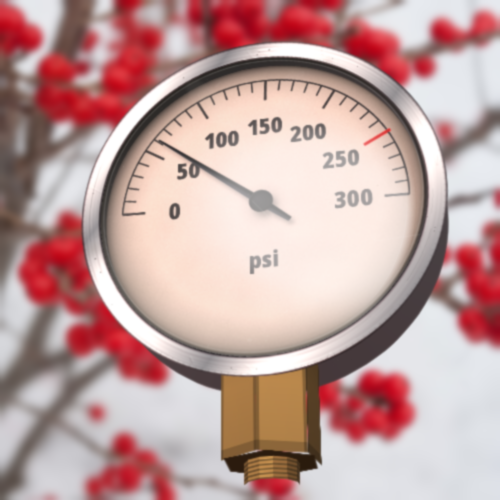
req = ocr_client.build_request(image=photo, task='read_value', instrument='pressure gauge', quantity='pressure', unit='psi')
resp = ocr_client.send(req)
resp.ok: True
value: 60 psi
